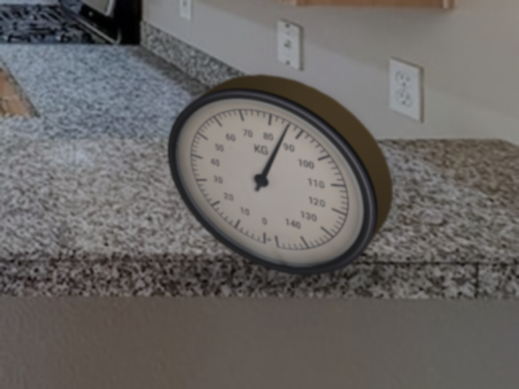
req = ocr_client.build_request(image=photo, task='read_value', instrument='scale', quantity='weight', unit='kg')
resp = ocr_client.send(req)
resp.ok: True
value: 86 kg
